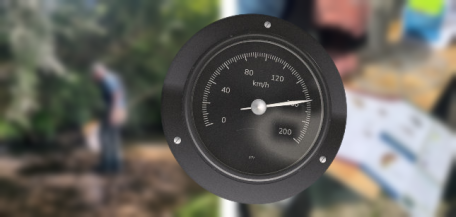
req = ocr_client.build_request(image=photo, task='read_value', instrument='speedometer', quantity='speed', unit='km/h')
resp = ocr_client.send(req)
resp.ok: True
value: 160 km/h
